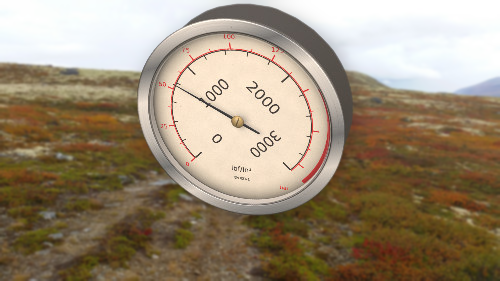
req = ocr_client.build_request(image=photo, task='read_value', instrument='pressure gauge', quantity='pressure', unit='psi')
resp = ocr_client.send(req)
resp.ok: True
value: 800 psi
